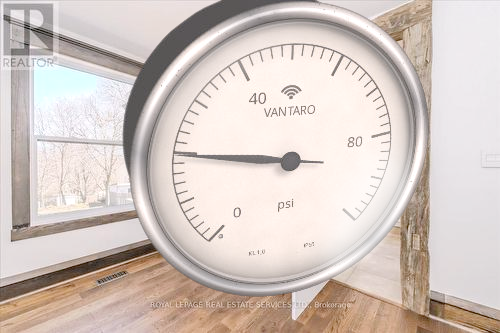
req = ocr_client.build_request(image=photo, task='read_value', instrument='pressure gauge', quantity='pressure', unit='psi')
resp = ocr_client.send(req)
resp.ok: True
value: 20 psi
